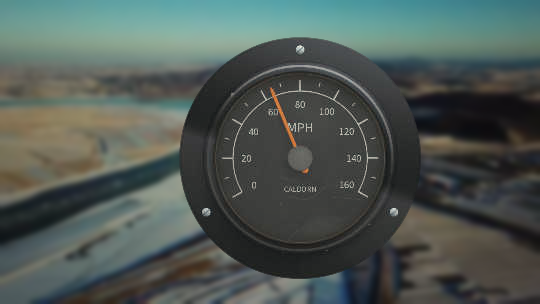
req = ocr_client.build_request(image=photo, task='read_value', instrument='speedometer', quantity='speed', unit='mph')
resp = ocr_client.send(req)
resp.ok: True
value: 65 mph
